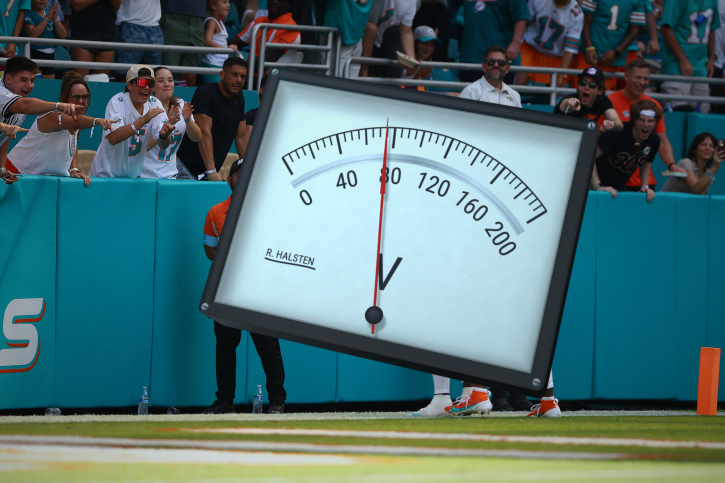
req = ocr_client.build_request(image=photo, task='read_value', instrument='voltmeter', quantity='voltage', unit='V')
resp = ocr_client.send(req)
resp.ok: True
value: 75 V
